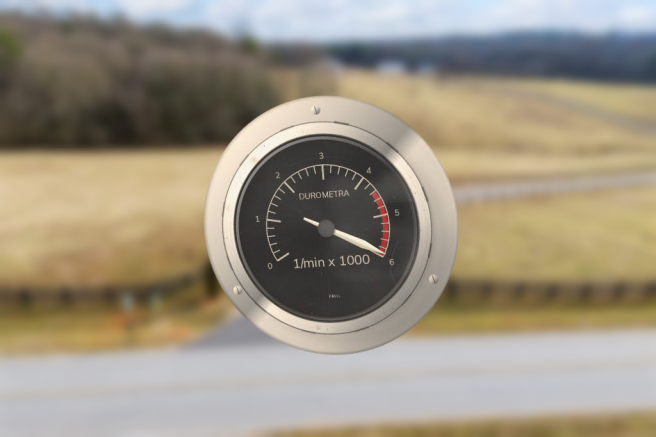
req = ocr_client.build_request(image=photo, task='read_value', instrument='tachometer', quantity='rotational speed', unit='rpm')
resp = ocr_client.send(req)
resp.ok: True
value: 5900 rpm
